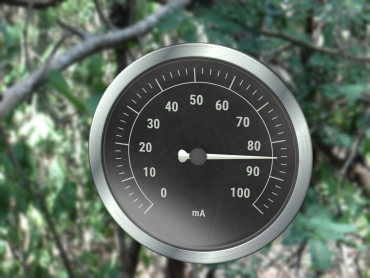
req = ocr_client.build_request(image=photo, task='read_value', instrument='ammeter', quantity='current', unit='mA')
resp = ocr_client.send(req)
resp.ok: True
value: 84 mA
